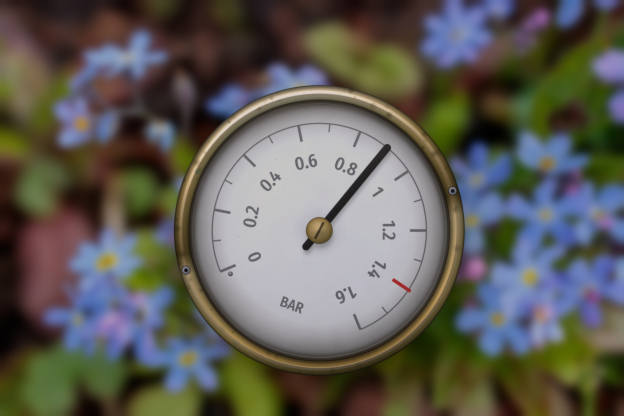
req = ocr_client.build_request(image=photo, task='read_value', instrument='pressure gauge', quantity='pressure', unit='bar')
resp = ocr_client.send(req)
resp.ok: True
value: 0.9 bar
